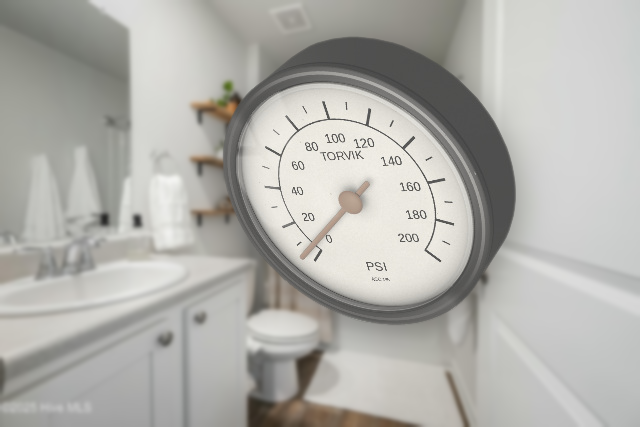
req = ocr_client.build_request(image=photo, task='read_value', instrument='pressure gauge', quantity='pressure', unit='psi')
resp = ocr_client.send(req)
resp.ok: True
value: 5 psi
